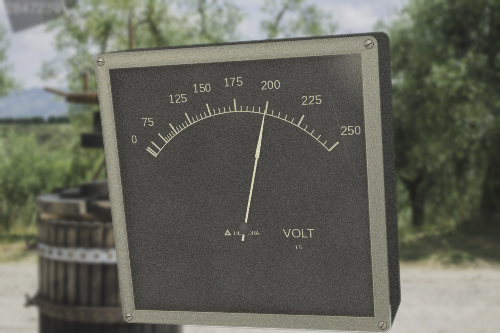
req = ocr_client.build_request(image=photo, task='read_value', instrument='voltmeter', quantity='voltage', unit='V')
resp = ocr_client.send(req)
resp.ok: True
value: 200 V
